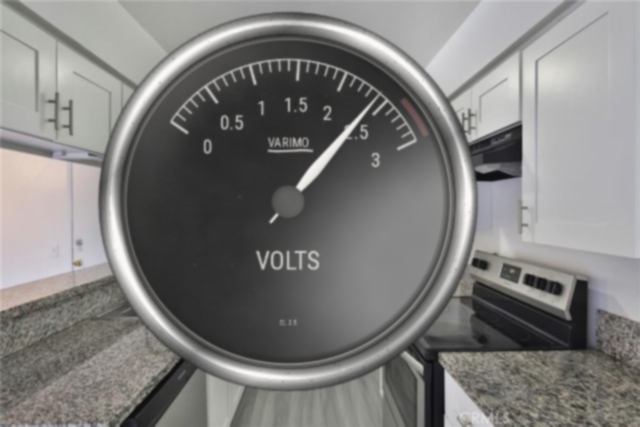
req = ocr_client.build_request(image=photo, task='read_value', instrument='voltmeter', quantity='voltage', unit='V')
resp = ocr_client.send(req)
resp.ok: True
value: 2.4 V
